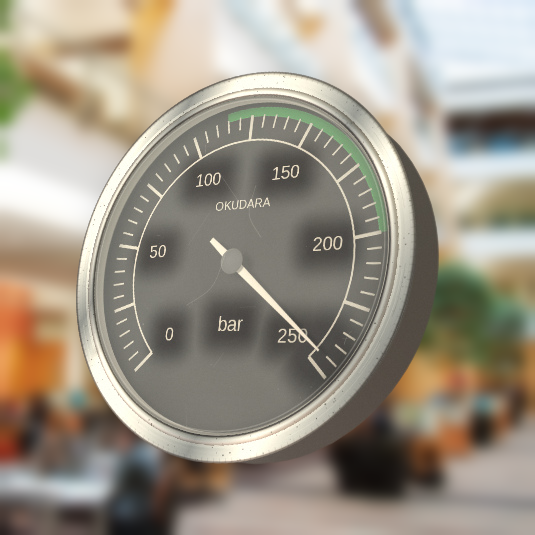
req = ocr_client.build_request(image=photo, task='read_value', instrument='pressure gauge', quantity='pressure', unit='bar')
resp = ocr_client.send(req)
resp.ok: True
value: 245 bar
